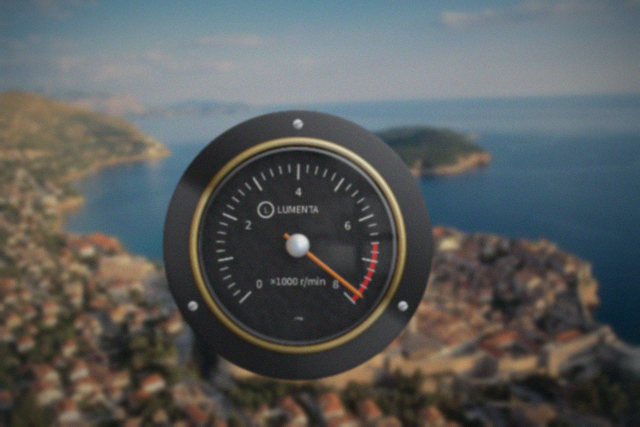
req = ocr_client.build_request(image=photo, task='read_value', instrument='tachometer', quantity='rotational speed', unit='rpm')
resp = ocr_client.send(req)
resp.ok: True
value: 7800 rpm
